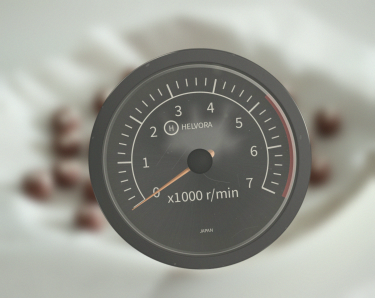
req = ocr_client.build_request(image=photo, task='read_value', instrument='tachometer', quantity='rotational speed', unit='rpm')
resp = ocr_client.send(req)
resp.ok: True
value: 0 rpm
